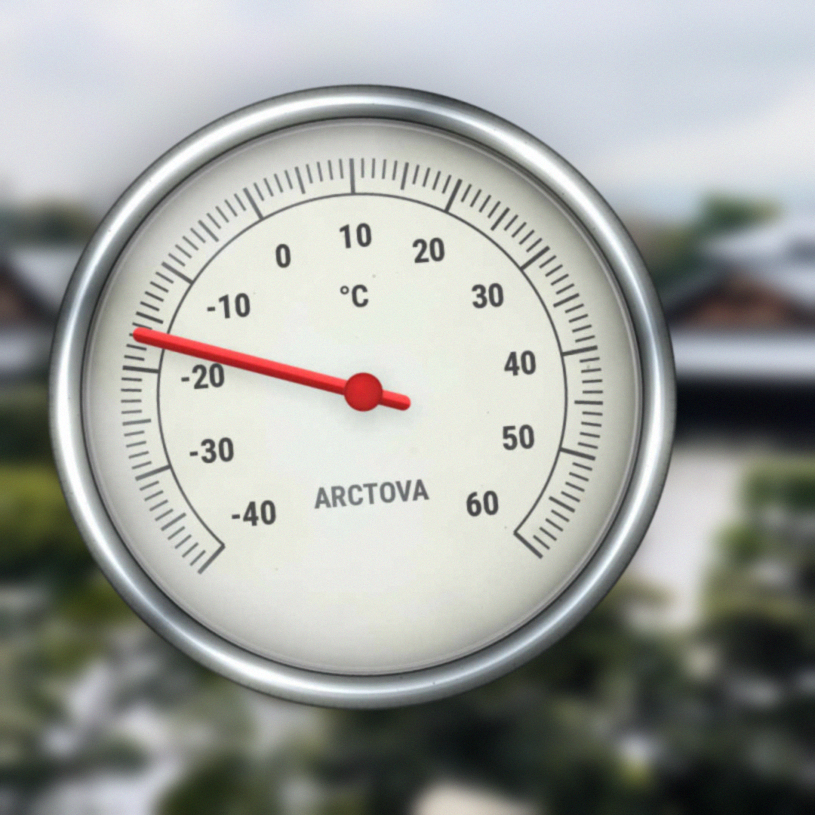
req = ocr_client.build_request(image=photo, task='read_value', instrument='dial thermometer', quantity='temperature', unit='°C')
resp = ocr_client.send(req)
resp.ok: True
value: -17 °C
